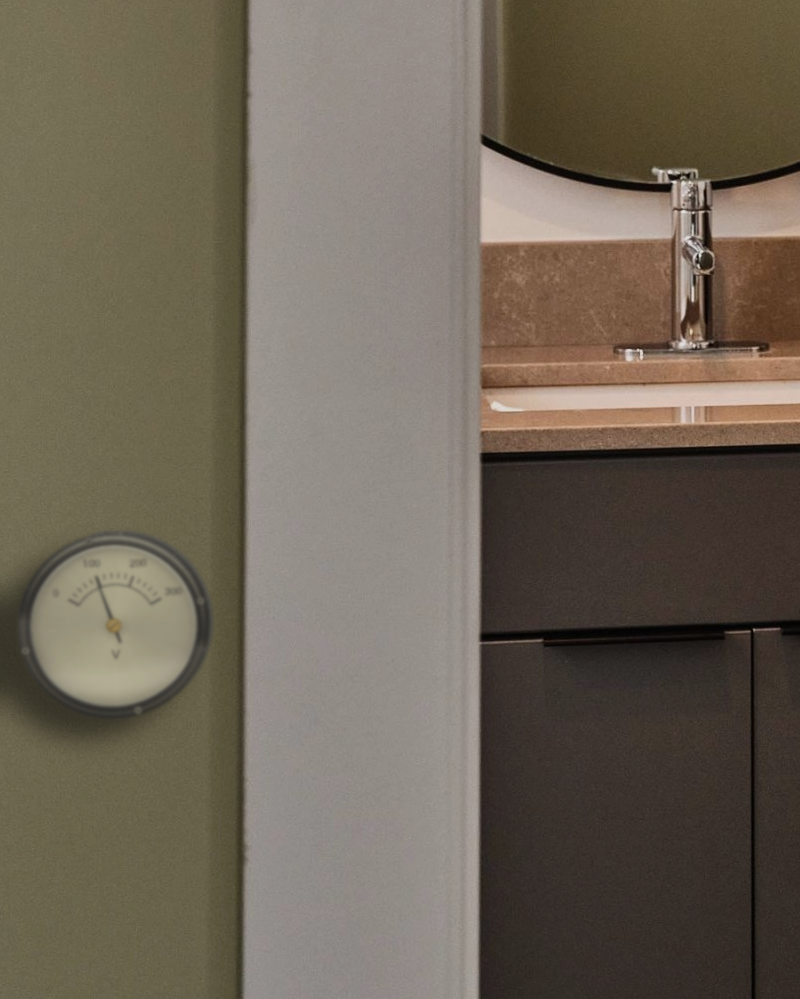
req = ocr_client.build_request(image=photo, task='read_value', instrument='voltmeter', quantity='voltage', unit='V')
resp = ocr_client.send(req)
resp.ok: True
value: 100 V
